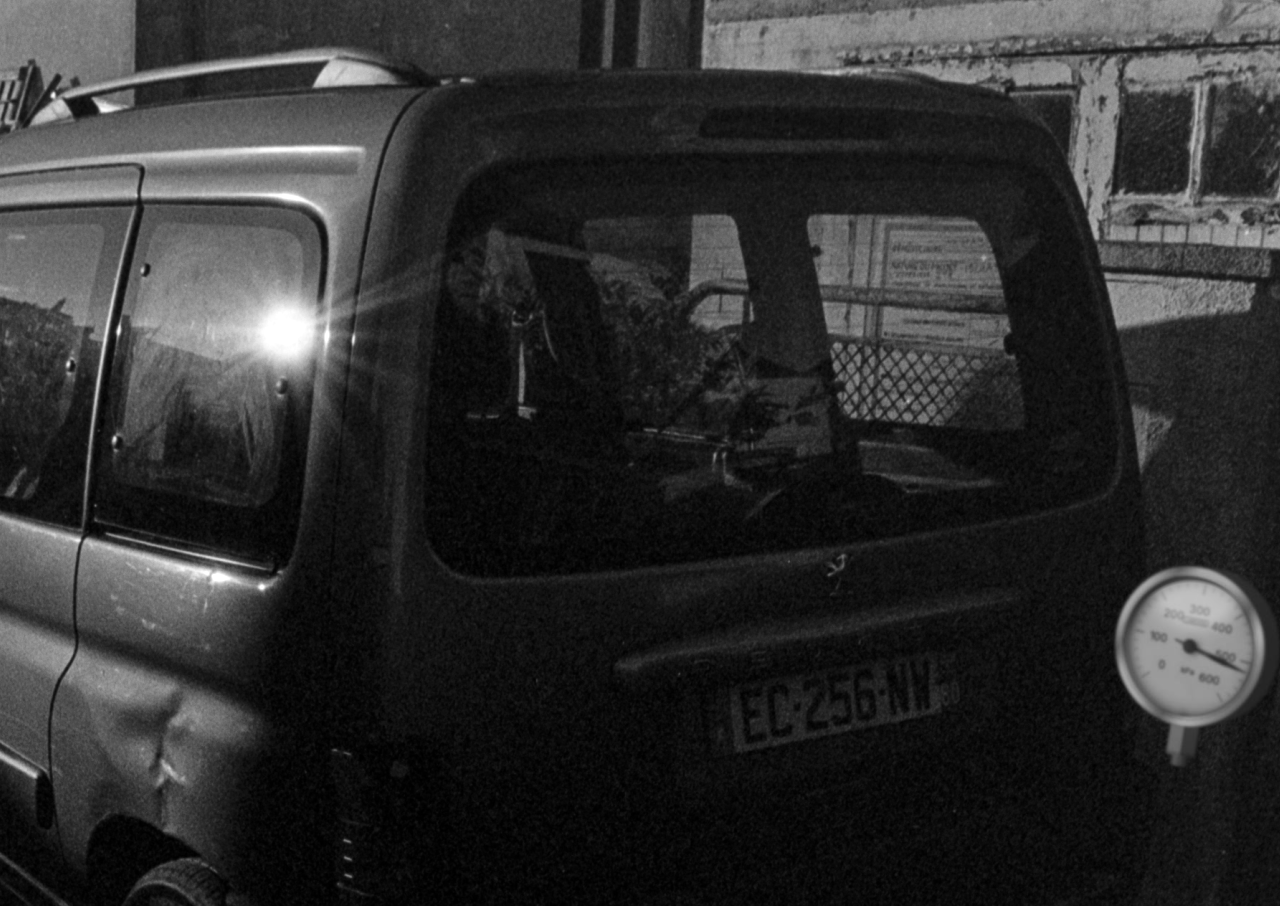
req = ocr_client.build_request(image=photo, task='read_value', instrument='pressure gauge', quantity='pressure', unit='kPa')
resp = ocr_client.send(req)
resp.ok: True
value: 520 kPa
